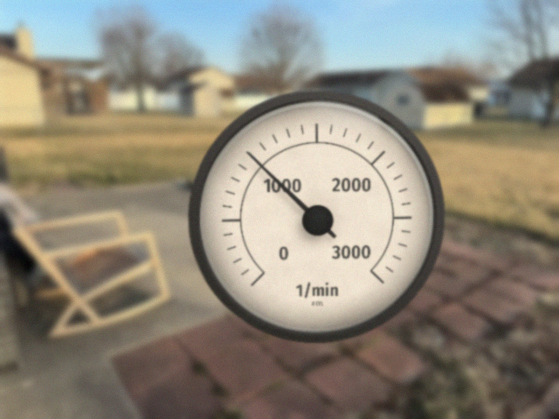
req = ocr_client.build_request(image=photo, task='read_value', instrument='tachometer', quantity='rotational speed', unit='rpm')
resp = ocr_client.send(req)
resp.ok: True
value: 1000 rpm
